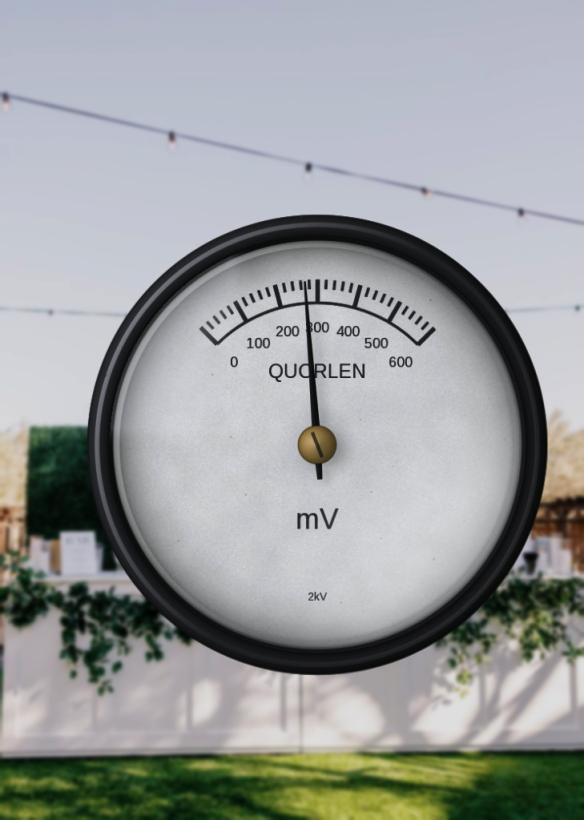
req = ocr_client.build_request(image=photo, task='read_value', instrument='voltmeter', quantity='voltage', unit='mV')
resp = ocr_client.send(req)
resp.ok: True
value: 270 mV
